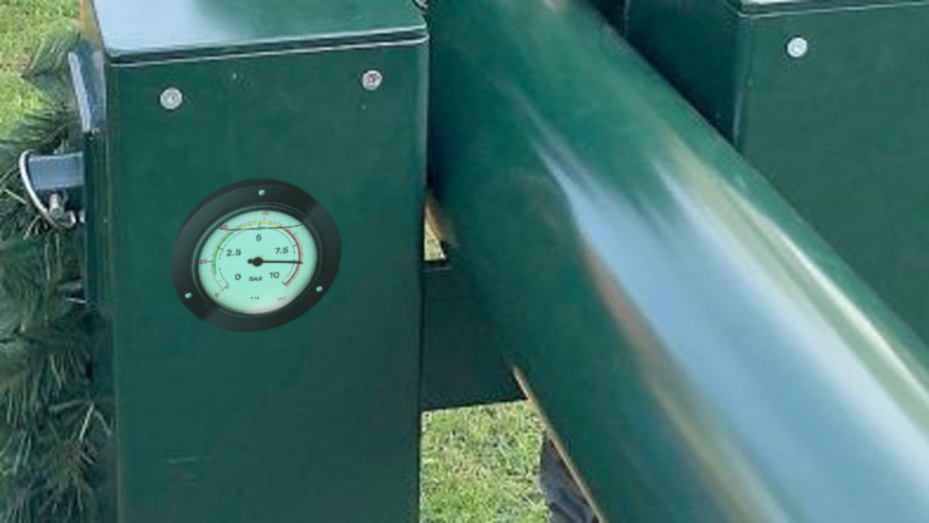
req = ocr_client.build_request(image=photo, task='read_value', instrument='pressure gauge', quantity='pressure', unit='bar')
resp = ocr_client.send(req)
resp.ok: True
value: 8.5 bar
